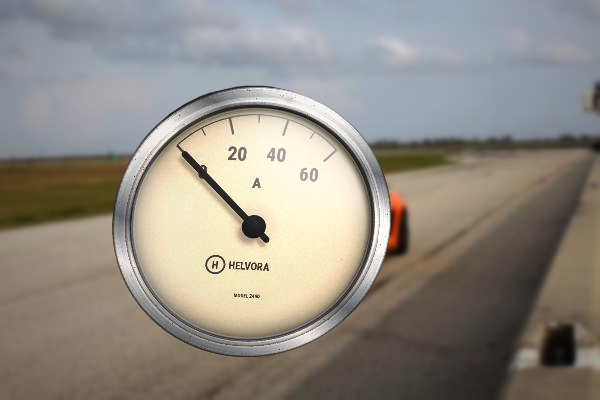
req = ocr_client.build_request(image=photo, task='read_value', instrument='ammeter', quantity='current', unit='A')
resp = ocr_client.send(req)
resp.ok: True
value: 0 A
